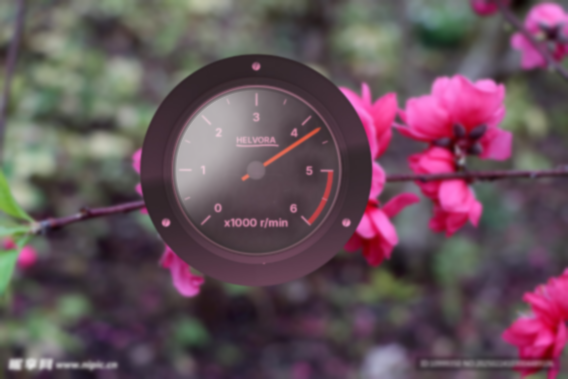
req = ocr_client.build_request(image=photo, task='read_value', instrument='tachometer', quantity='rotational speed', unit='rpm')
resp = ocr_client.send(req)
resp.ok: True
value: 4250 rpm
